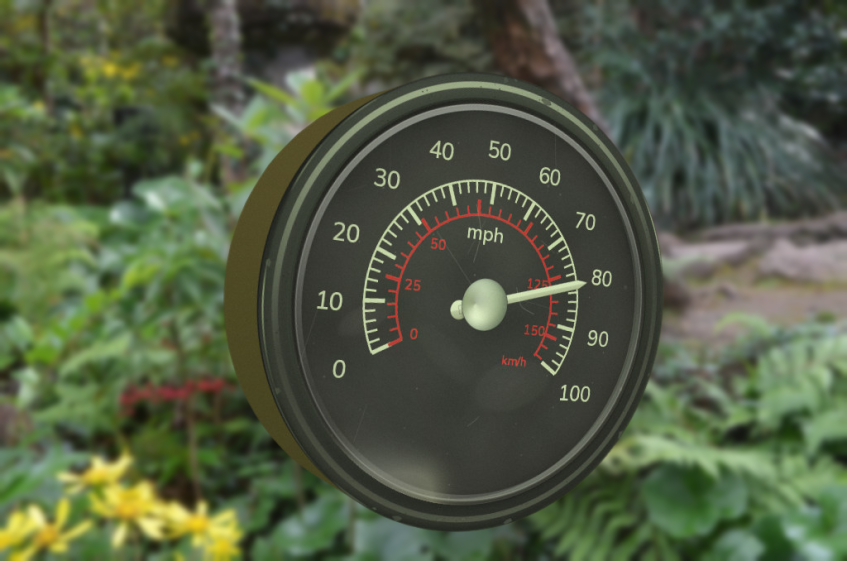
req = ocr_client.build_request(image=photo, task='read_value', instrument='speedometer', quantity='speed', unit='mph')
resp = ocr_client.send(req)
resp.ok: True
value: 80 mph
